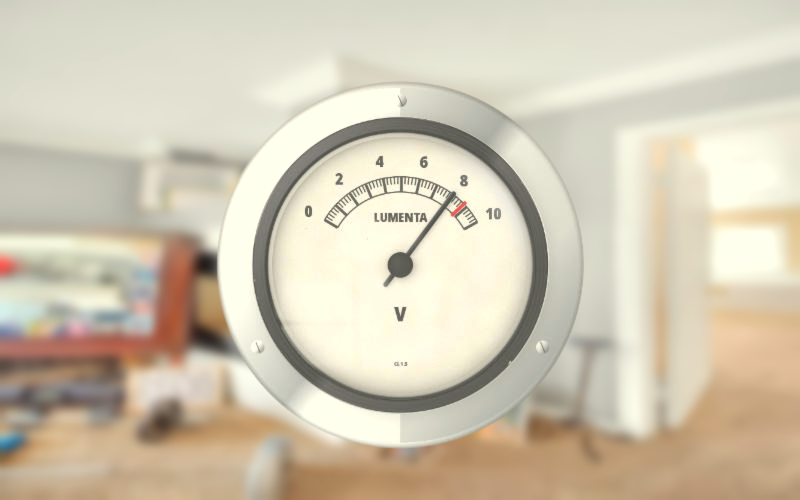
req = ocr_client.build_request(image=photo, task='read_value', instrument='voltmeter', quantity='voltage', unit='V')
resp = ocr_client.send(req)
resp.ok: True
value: 8 V
